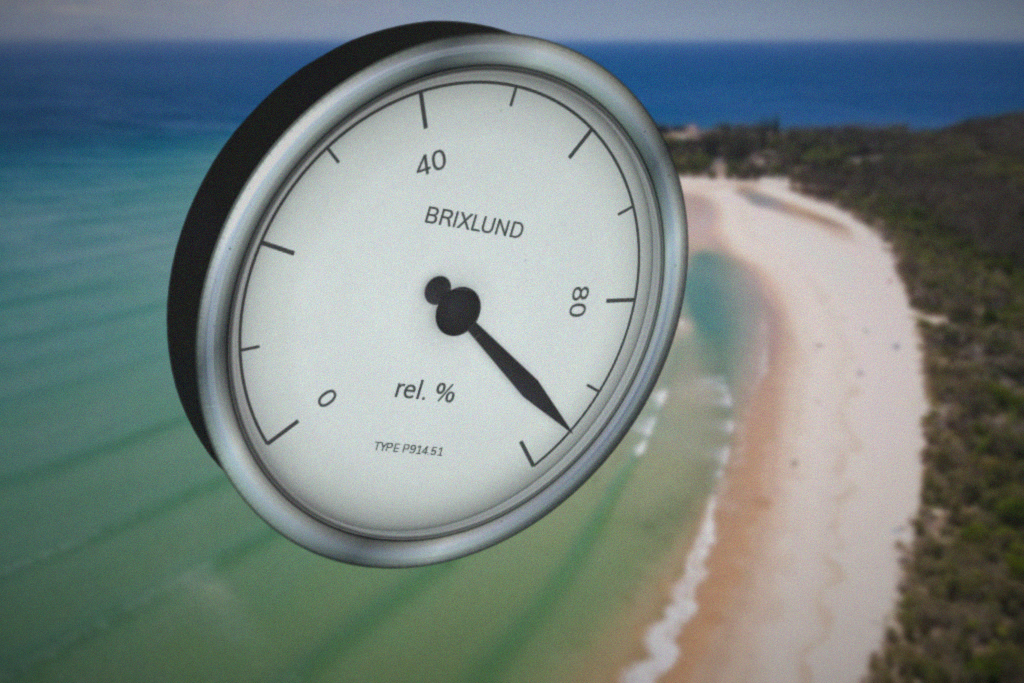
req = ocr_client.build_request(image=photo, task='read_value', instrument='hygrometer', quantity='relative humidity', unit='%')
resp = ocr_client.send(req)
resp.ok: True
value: 95 %
